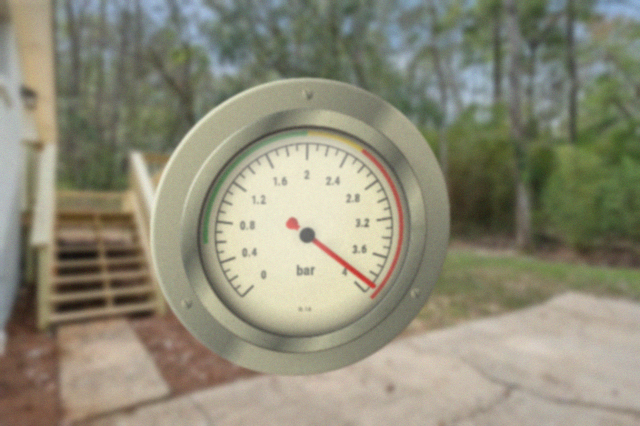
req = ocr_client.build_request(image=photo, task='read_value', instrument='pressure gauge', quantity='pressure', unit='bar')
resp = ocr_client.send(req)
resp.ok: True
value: 3.9 bar
